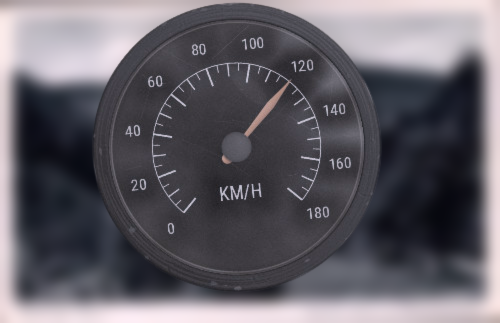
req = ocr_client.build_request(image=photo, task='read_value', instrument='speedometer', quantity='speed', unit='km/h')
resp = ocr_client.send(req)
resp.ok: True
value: 120 km/h
